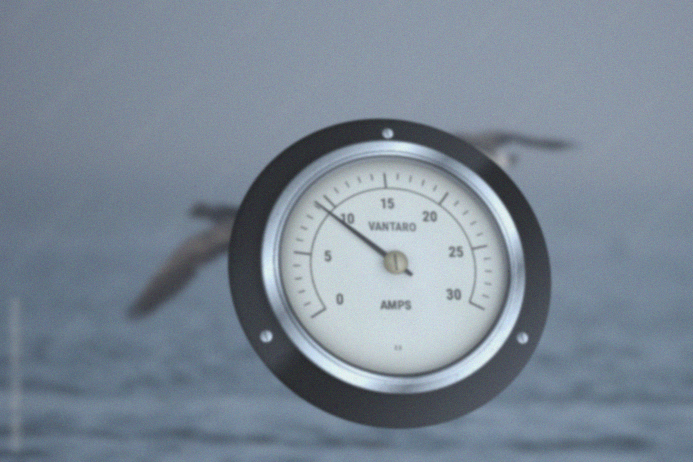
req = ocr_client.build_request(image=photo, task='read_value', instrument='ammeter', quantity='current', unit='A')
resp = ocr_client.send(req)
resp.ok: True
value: 9 A
